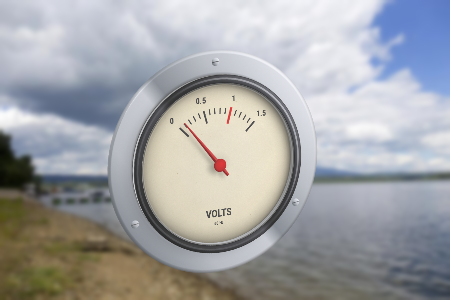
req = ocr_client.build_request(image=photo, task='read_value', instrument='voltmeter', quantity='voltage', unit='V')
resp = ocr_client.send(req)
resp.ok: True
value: 0.1 V
